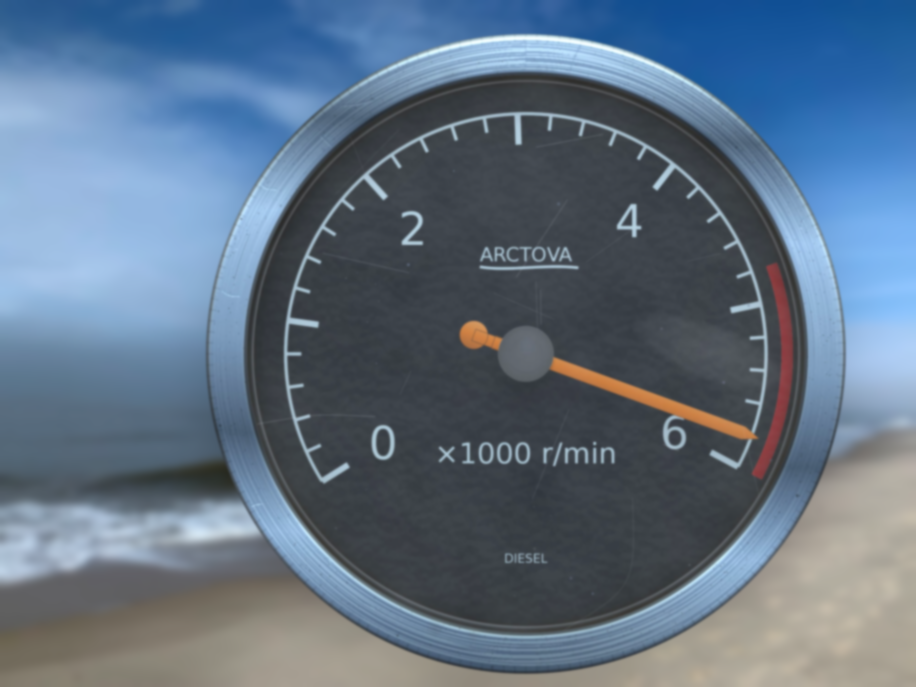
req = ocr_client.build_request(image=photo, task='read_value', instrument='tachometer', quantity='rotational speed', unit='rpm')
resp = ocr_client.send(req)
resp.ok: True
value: 5800 rpm
